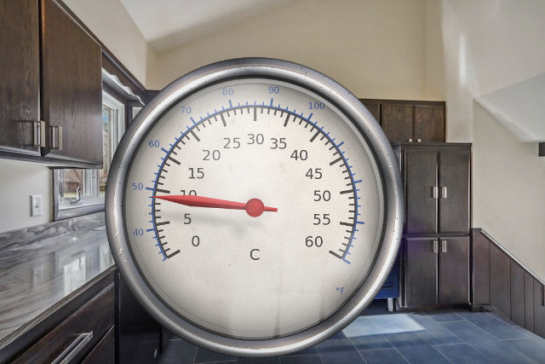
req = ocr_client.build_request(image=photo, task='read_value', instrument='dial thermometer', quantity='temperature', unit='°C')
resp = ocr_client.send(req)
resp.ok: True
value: 9 °C
